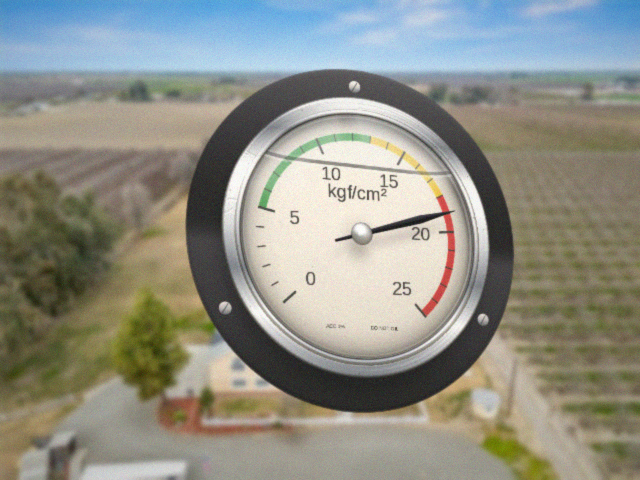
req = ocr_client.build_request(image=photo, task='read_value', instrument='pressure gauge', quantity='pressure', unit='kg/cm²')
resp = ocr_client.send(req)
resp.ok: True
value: 19 kg/cm²
